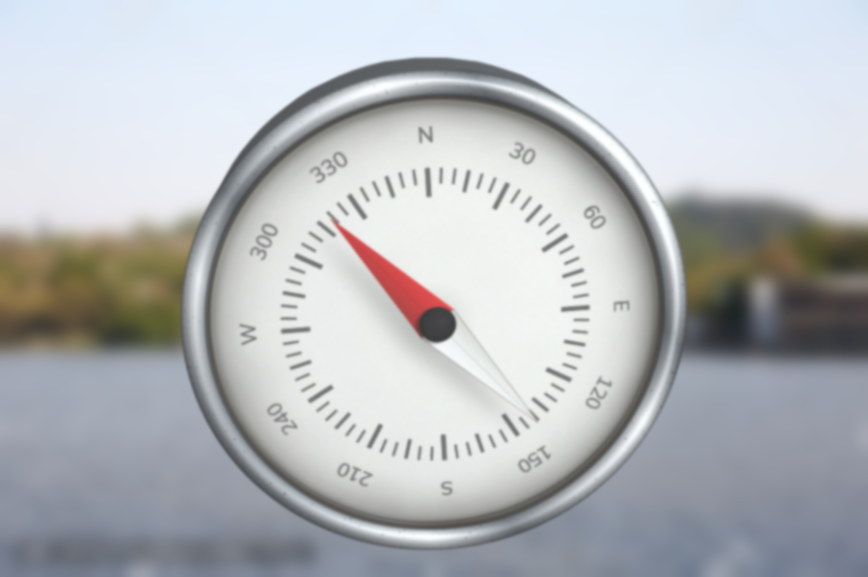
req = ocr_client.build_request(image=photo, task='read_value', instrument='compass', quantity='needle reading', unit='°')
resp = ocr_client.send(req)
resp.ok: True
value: 320 °
